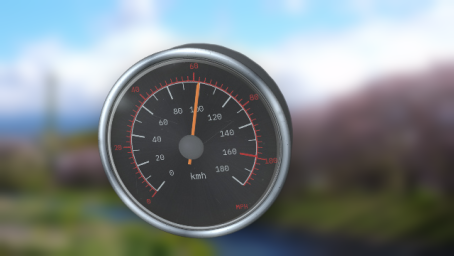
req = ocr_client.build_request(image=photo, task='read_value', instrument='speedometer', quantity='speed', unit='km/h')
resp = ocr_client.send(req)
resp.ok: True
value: 100 km/h
